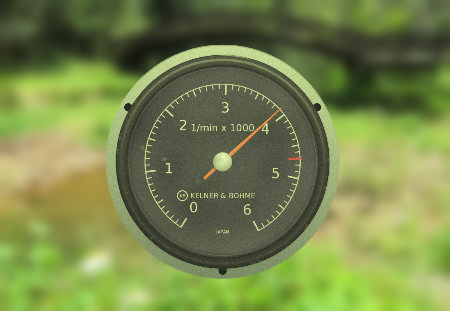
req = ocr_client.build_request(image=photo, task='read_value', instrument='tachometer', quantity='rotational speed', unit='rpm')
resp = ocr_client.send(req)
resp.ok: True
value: 3900 rpm
